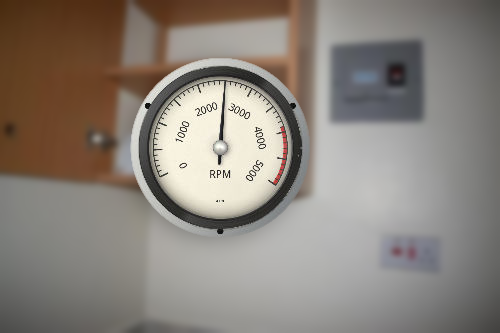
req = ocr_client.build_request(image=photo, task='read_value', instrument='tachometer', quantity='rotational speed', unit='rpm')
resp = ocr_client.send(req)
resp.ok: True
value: 2500 rpm
